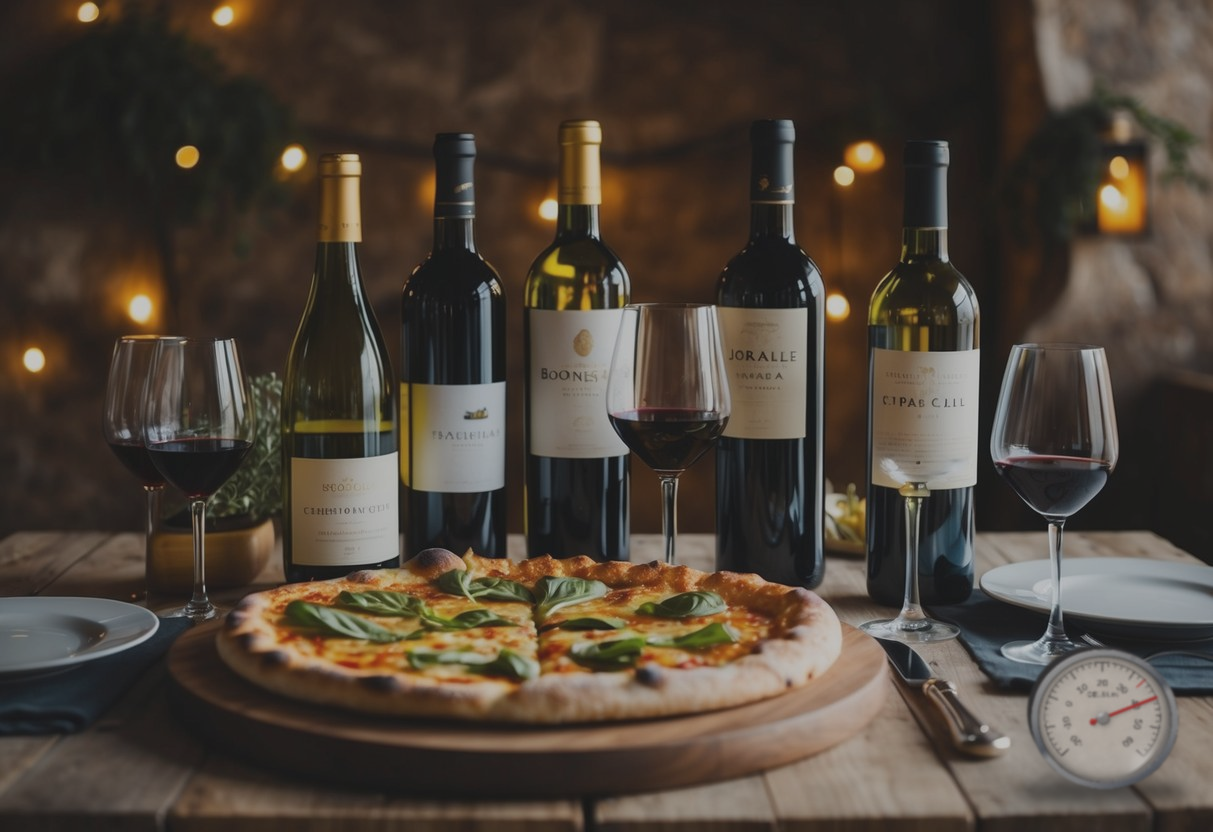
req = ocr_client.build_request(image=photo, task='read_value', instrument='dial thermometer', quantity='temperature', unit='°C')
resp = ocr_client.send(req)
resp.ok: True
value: 40 °C
